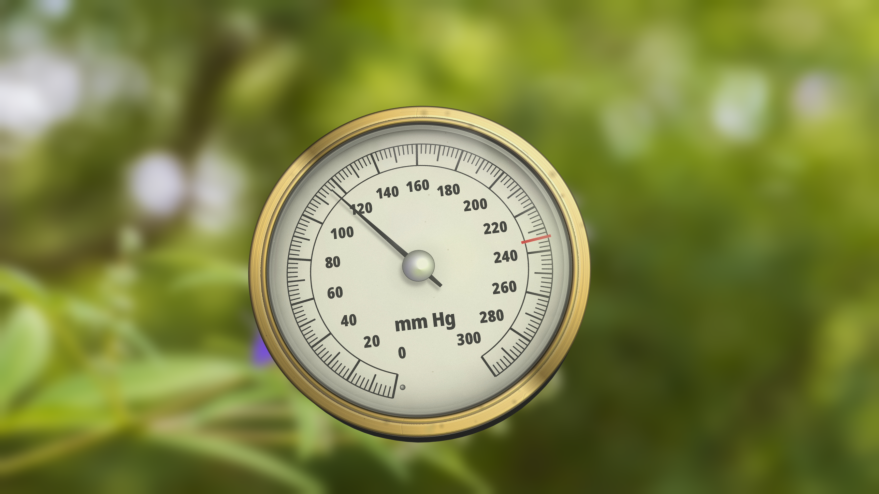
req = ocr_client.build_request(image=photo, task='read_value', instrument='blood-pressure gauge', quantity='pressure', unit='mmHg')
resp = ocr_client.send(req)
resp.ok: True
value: 116 mmHg
